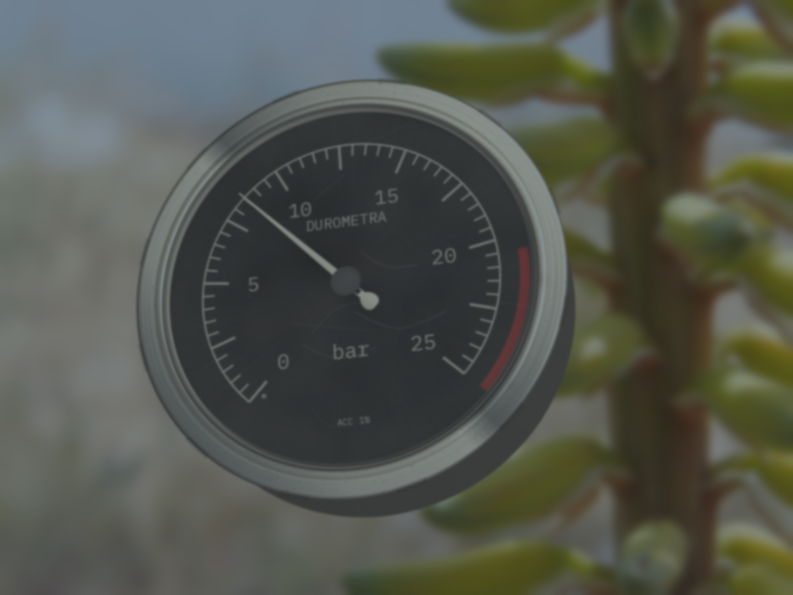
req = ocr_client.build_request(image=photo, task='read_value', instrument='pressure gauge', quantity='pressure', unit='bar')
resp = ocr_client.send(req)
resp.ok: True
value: 8.5 bar
